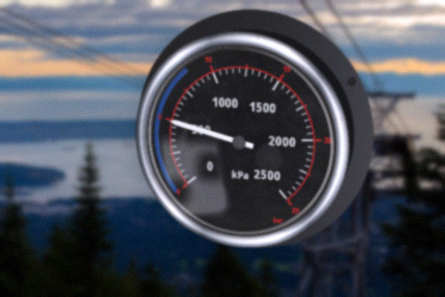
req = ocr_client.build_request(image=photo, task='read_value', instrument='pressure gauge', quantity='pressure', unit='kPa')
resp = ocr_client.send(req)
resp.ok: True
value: 500 kPa
